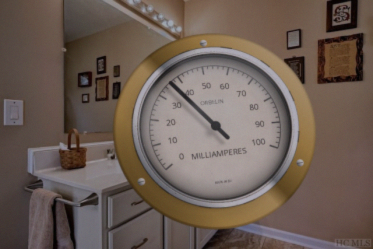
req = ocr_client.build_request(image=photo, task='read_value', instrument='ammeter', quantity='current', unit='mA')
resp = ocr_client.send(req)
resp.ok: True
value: 36 mA
